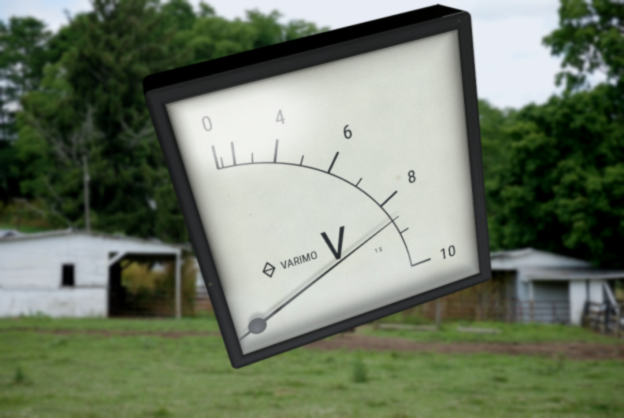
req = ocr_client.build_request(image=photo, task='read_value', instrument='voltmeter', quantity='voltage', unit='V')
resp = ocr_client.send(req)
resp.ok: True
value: 8.5 V
